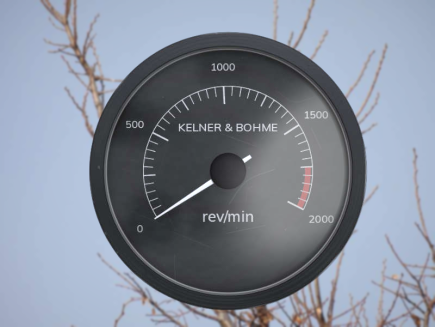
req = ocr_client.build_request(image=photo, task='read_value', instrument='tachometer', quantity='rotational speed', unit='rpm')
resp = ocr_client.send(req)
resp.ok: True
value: 0 rpm
